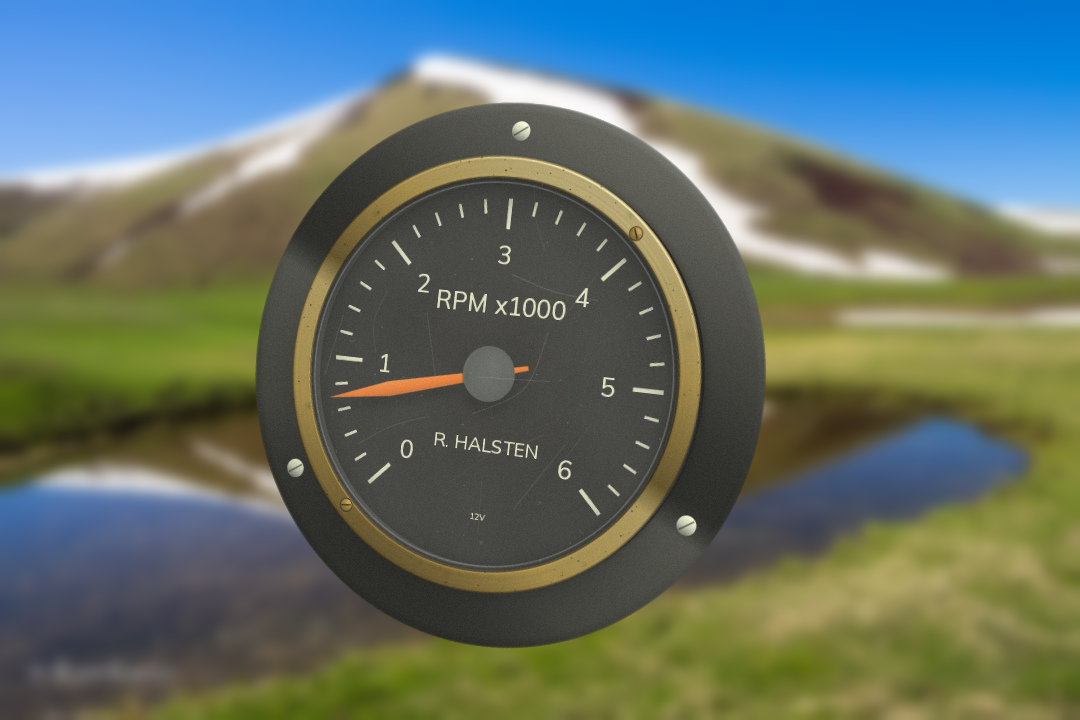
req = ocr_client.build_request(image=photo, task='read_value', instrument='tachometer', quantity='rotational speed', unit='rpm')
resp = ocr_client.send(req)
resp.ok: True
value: 700 rpm
